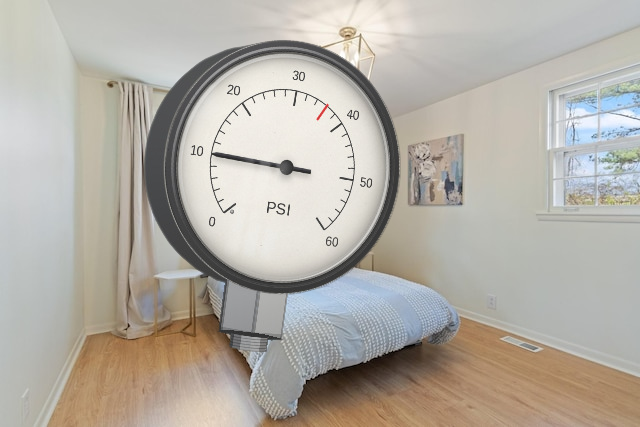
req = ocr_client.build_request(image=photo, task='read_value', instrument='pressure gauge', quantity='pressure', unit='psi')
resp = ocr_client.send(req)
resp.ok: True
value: 10 psi
